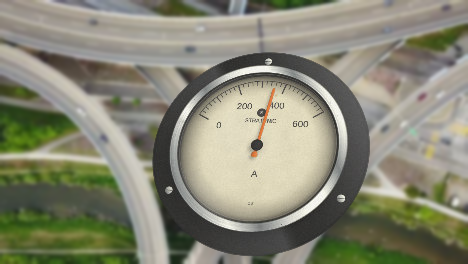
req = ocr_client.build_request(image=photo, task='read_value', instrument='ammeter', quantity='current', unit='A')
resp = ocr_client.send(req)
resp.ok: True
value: 360 A
